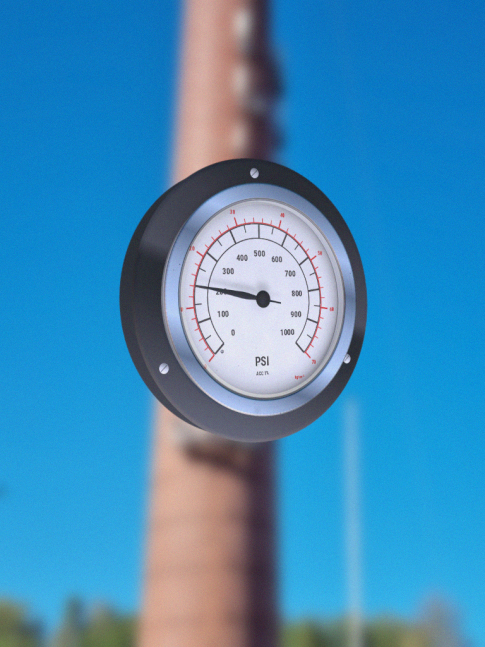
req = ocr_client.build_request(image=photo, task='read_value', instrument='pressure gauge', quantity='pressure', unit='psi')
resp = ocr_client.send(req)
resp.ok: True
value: 200 psi
